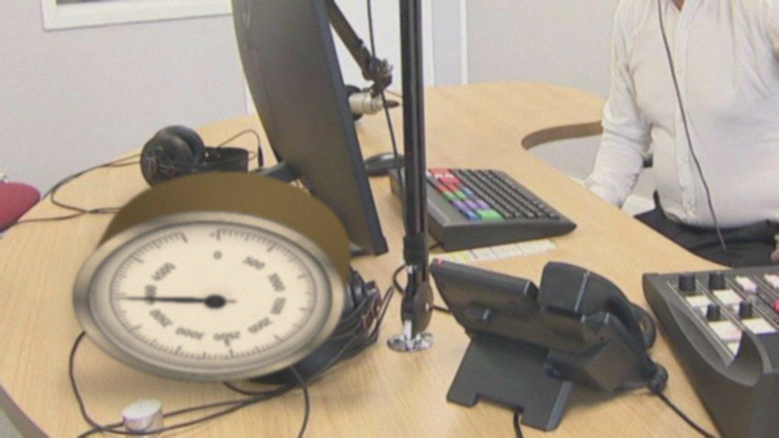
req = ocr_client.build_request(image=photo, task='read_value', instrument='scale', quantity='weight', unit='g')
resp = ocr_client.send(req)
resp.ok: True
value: 4000 g
